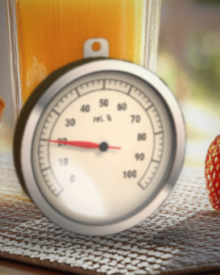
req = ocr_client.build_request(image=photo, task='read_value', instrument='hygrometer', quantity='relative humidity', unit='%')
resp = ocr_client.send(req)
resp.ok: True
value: 20 %
